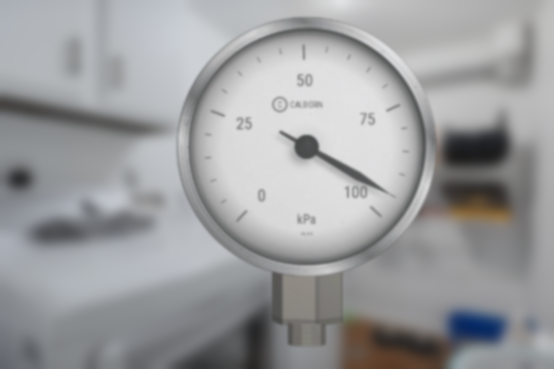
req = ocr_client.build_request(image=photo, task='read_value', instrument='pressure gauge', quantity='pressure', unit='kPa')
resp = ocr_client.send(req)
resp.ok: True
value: 95 kPa
